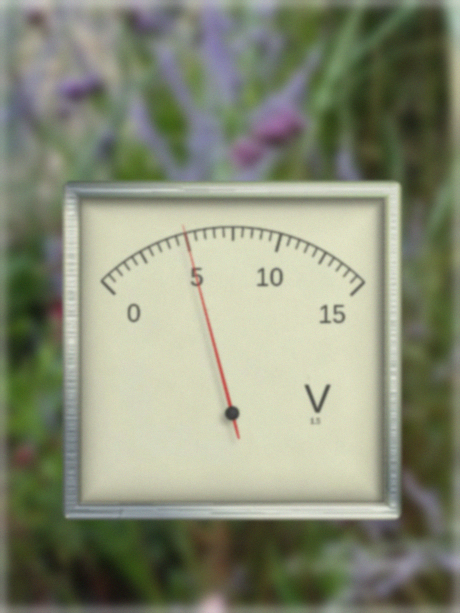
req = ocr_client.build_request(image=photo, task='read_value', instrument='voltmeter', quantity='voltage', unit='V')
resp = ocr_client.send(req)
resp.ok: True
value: 5 V
